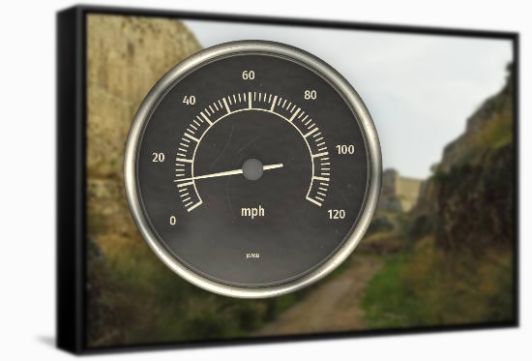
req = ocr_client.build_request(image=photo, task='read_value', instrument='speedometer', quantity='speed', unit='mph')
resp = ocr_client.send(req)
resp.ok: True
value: 12 mph
